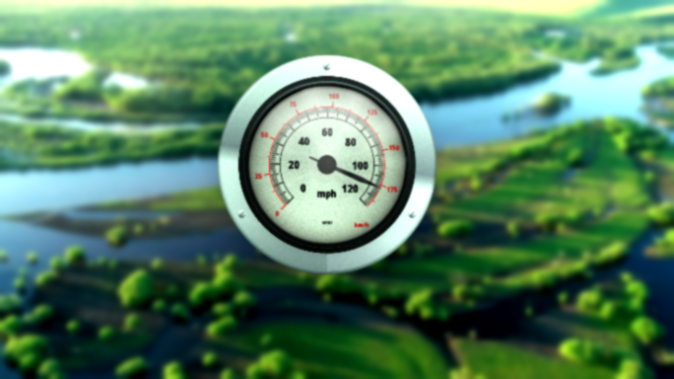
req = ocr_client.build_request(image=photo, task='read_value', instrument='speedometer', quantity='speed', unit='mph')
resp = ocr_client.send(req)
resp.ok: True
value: 110 mph
